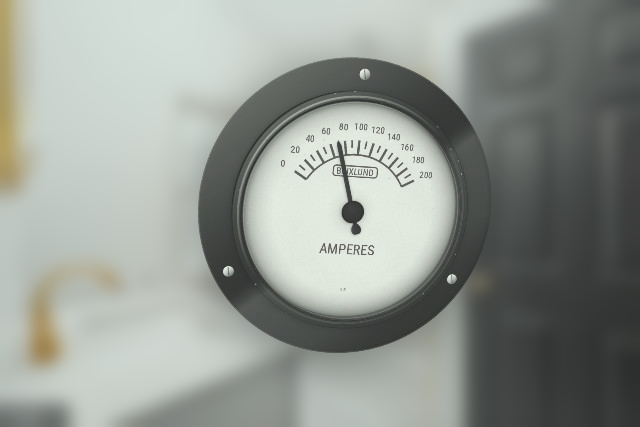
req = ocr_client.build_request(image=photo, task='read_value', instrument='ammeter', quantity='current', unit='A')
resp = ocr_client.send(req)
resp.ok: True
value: 70 A
